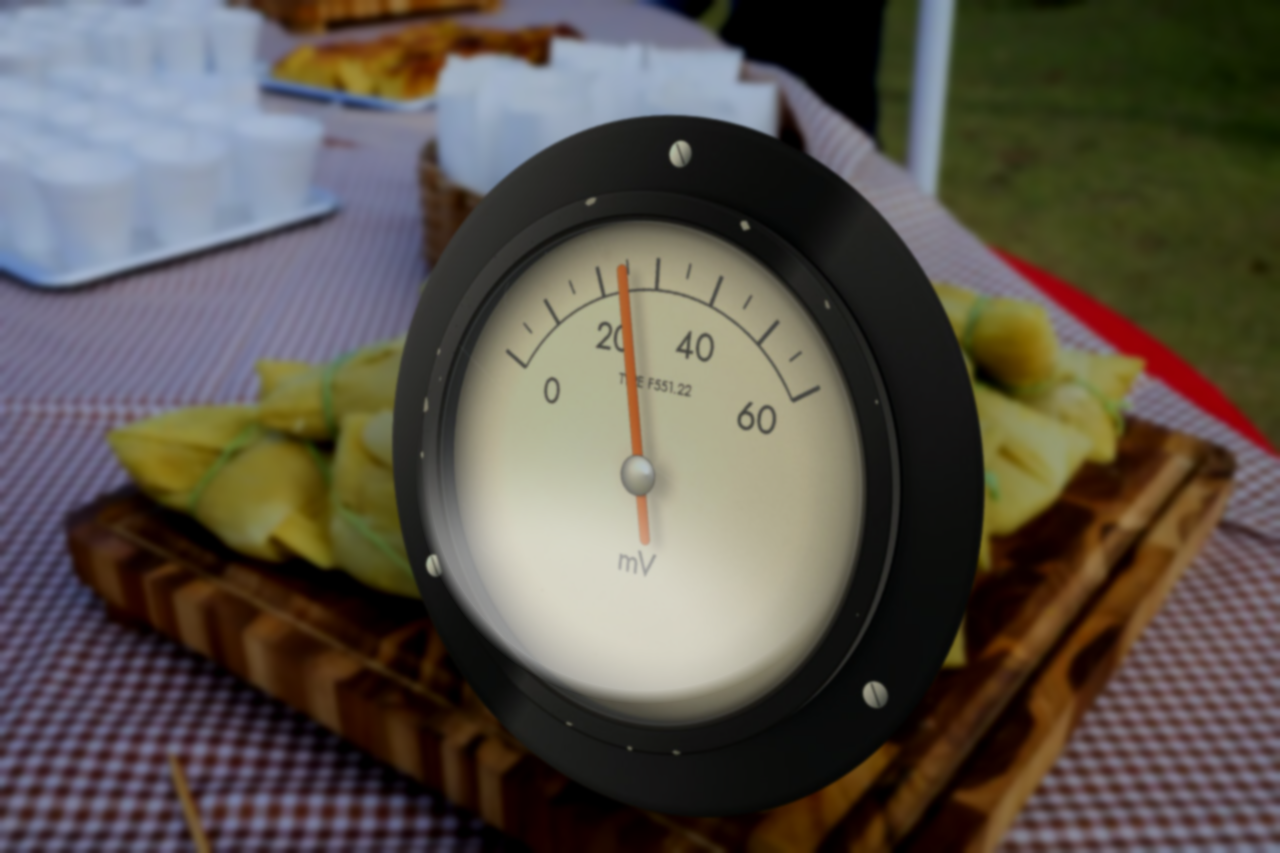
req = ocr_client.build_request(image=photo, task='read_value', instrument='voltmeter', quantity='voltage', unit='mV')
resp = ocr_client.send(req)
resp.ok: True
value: 25 mV
